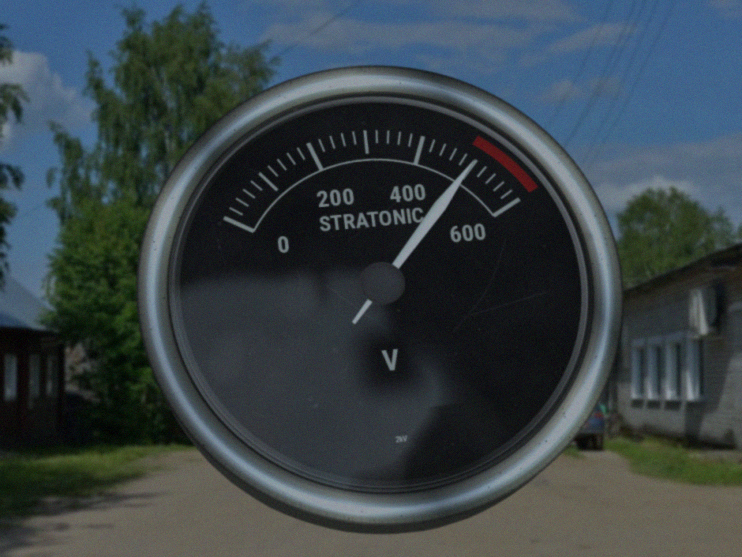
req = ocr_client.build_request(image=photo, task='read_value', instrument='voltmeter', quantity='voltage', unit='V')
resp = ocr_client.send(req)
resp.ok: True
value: 500 V
